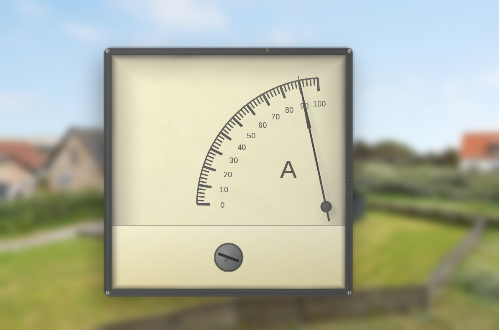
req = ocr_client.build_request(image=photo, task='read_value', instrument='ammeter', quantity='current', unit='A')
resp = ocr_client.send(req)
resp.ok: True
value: 90 A
